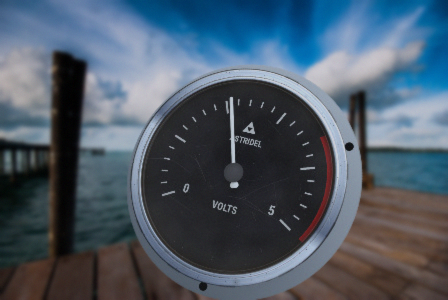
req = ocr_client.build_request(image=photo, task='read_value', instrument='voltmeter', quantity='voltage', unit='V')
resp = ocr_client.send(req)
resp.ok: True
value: 2.1 V
